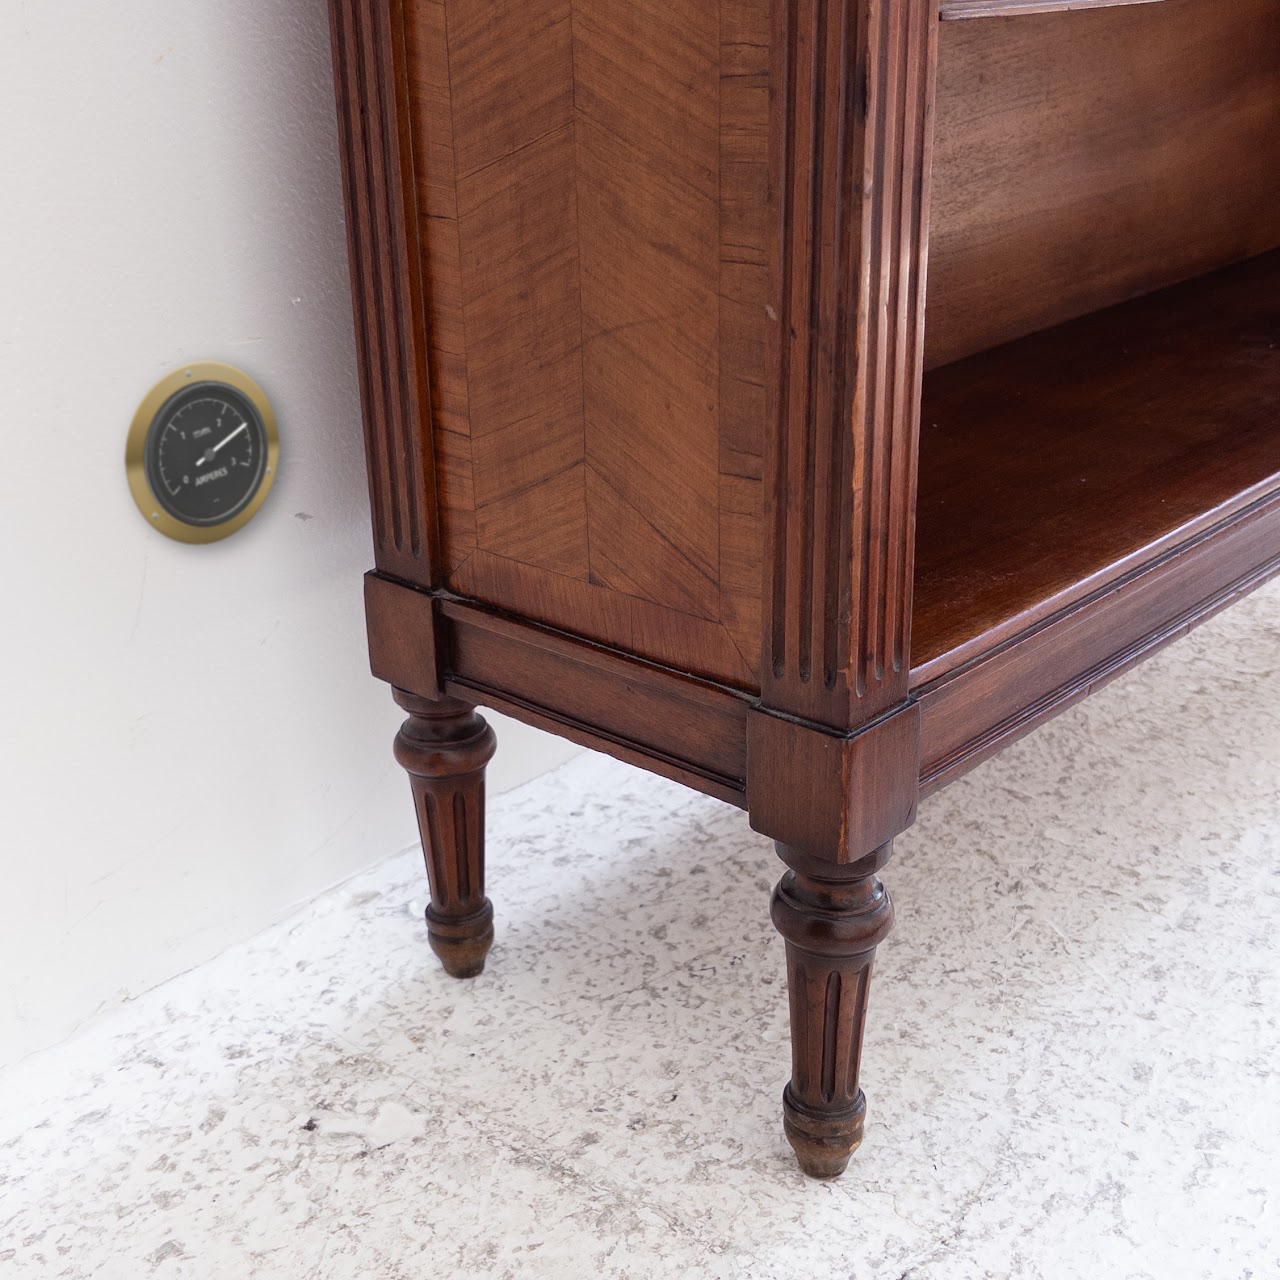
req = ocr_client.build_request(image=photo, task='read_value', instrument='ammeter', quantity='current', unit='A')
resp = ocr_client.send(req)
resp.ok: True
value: 2.4 A
